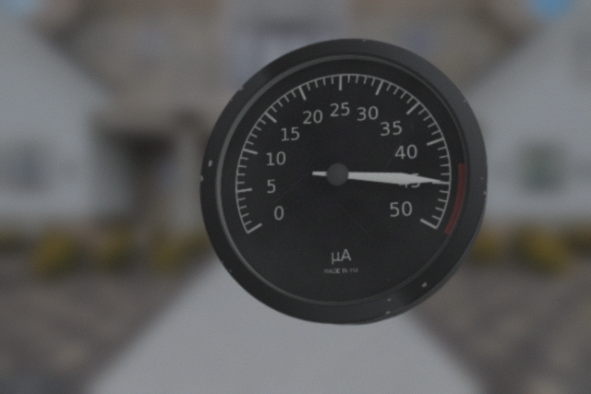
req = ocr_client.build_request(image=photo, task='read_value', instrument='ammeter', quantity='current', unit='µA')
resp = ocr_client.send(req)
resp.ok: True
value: 45 µA
